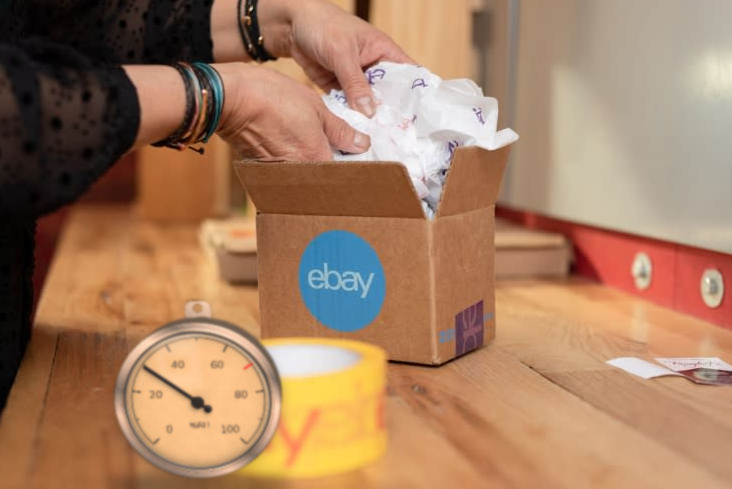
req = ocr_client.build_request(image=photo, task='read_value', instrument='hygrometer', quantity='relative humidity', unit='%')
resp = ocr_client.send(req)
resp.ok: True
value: 30 %
